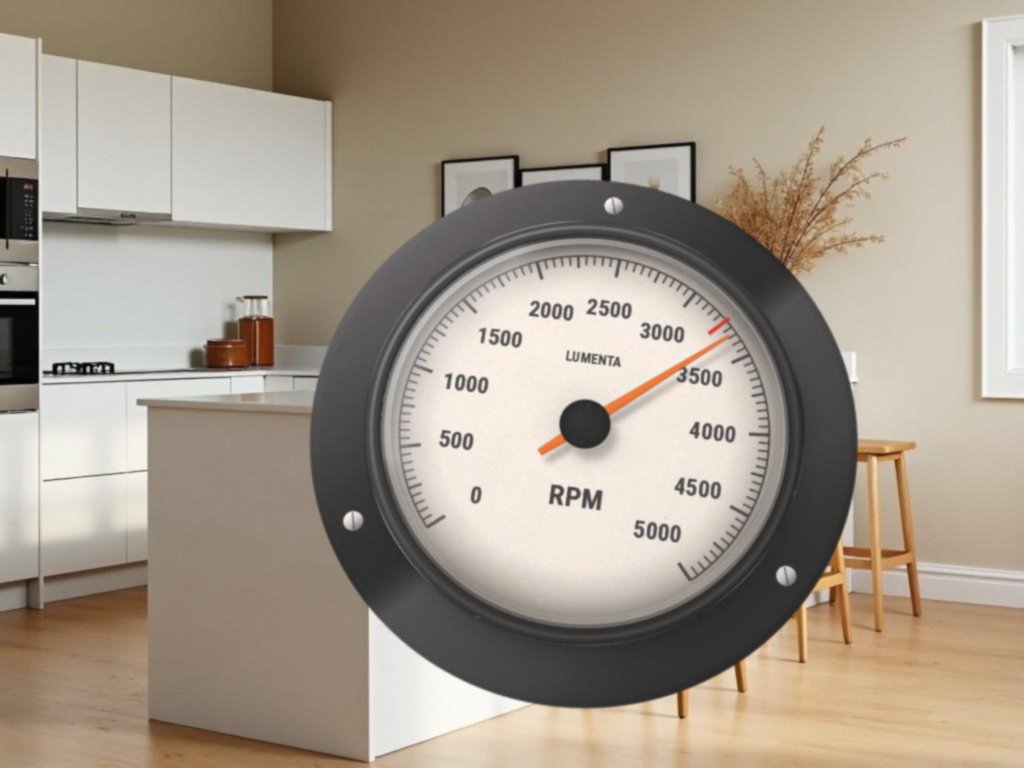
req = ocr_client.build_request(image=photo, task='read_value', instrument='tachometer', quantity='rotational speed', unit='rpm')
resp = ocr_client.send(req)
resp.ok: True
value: 3350 rpm
